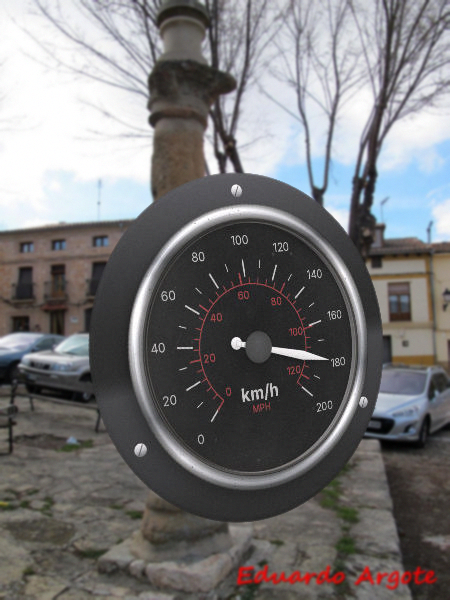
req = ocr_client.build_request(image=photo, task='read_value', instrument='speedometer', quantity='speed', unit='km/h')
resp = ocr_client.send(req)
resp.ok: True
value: 180 km/h
